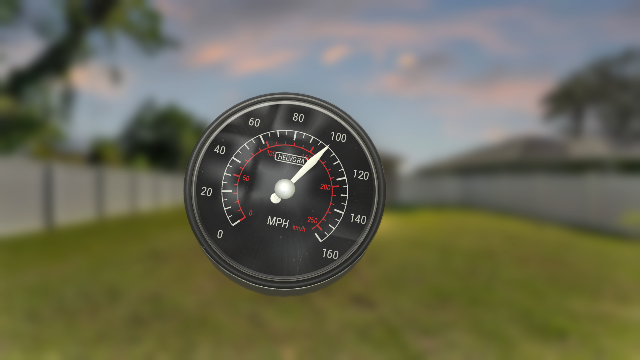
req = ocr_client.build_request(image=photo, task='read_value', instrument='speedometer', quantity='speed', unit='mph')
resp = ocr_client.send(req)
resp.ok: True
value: 100 mph
